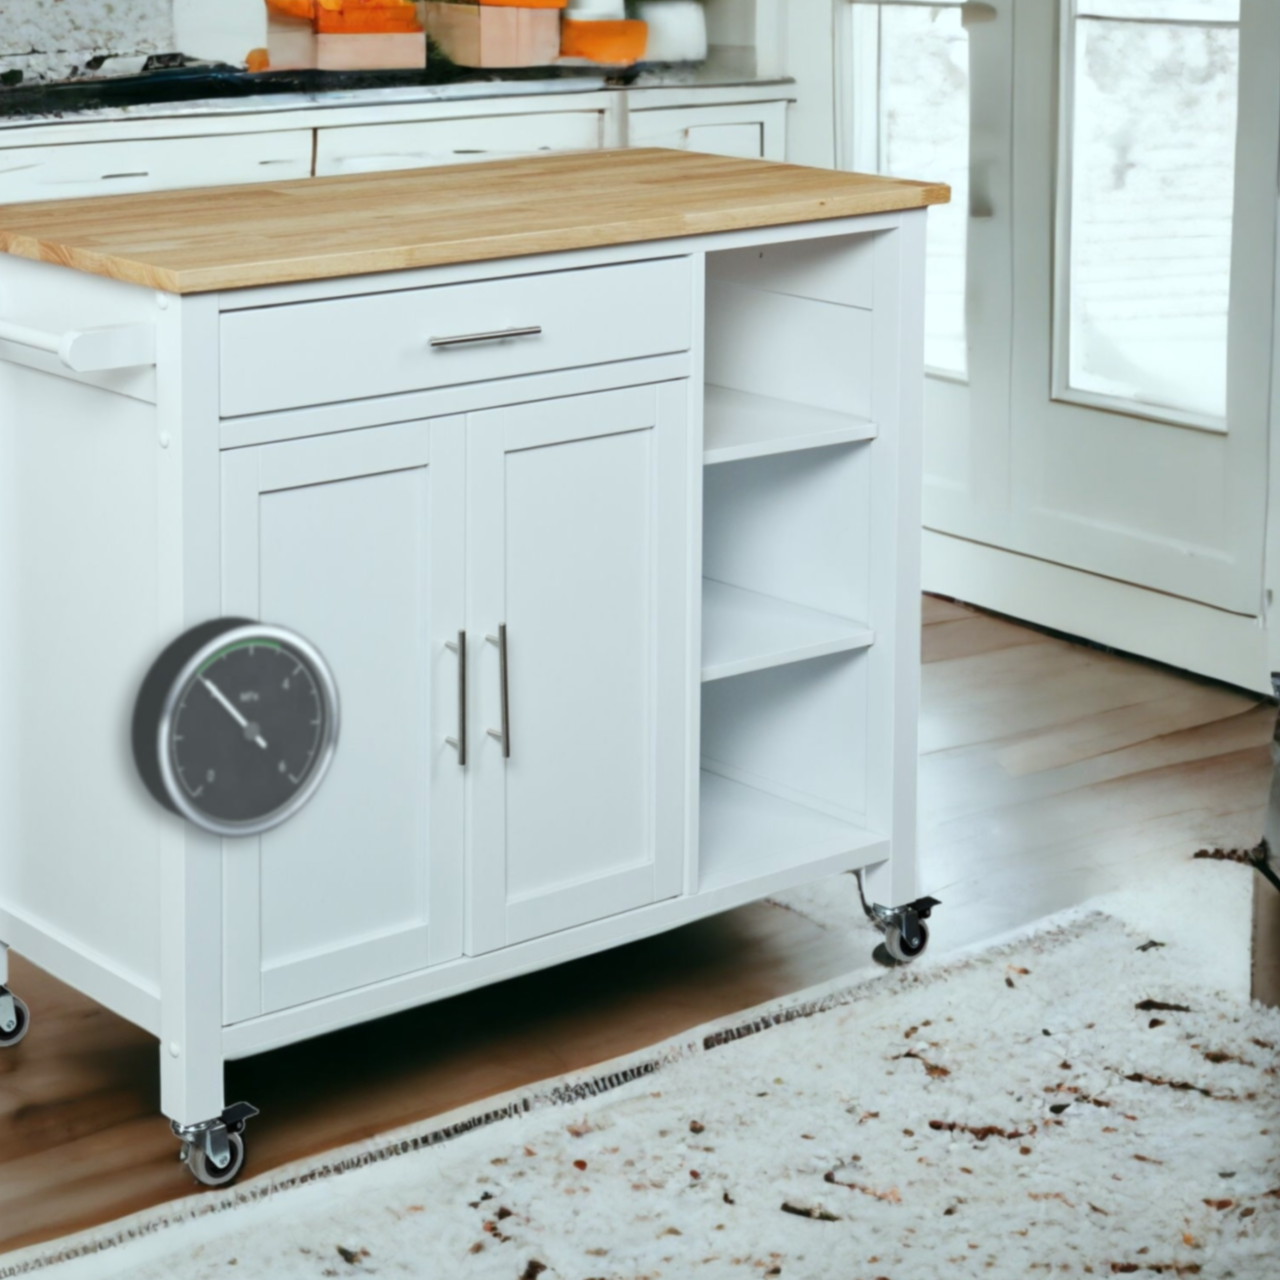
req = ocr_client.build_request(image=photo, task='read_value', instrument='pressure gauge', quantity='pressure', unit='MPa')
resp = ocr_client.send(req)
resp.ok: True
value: 2 MPa
